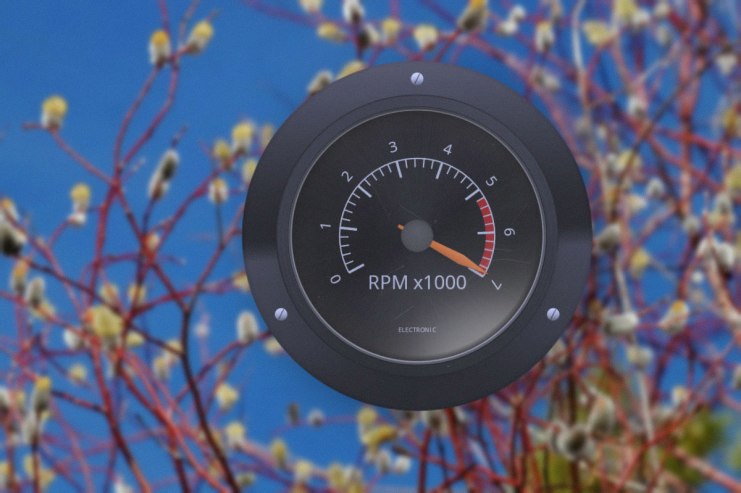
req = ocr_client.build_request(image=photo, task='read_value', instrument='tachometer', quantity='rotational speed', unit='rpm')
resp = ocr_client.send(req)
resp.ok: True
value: 6900 rpm
